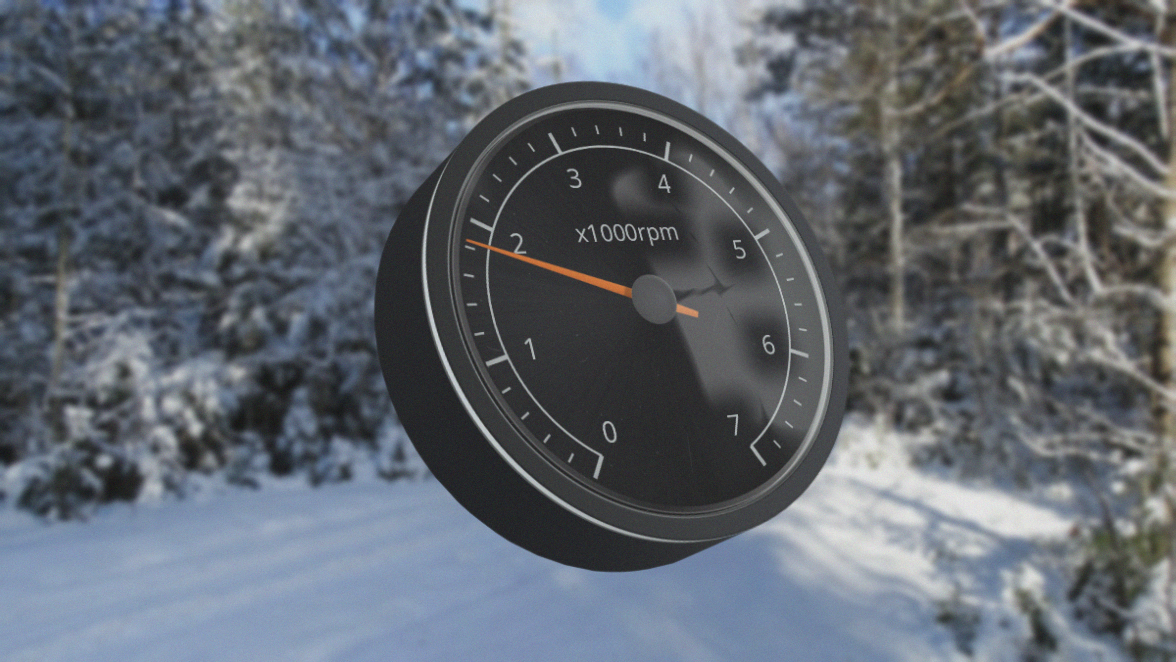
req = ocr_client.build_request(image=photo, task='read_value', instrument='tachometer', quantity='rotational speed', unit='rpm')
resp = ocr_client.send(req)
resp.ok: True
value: 1800 rpm
